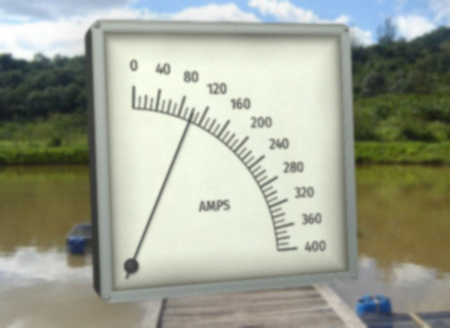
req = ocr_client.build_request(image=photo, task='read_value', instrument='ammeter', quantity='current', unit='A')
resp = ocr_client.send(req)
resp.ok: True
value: 100 A
